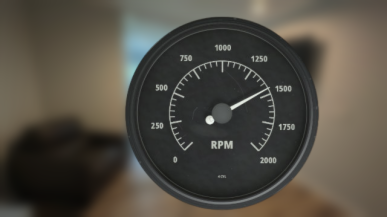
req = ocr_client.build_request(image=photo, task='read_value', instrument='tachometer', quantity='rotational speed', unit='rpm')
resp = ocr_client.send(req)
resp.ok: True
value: 1450 rpm
